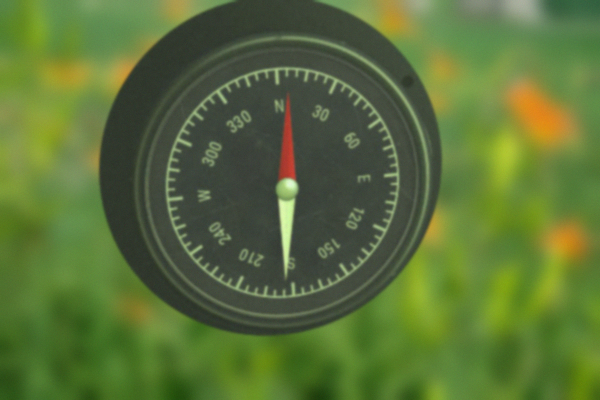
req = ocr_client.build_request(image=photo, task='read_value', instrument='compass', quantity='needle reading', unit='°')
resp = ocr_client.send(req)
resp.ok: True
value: 5 °
